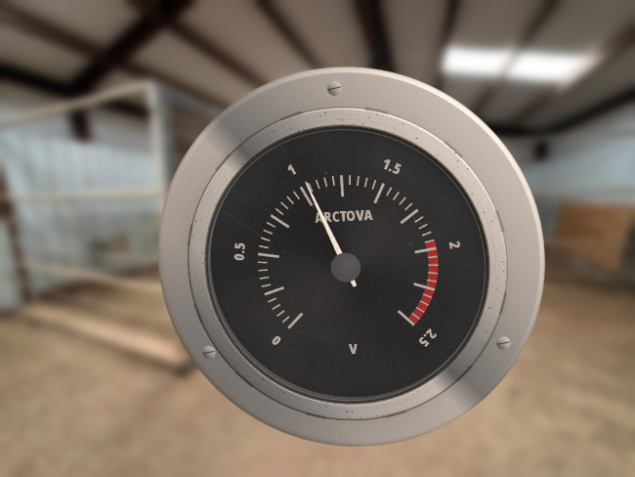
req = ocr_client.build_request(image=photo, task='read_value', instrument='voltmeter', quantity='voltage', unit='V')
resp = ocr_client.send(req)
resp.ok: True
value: 1.05 V
